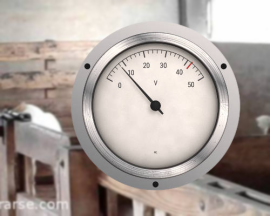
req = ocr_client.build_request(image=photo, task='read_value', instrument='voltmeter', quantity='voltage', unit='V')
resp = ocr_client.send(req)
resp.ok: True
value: 8 V
